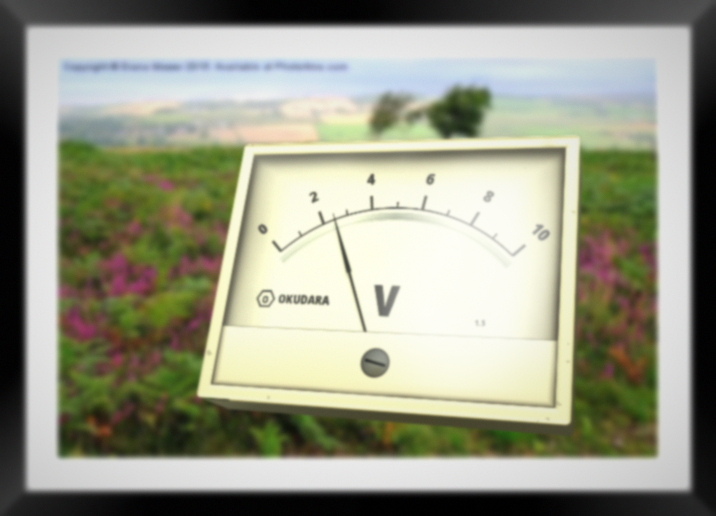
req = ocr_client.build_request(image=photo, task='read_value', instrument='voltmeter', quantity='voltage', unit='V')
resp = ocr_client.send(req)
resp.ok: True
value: 2.5 V
